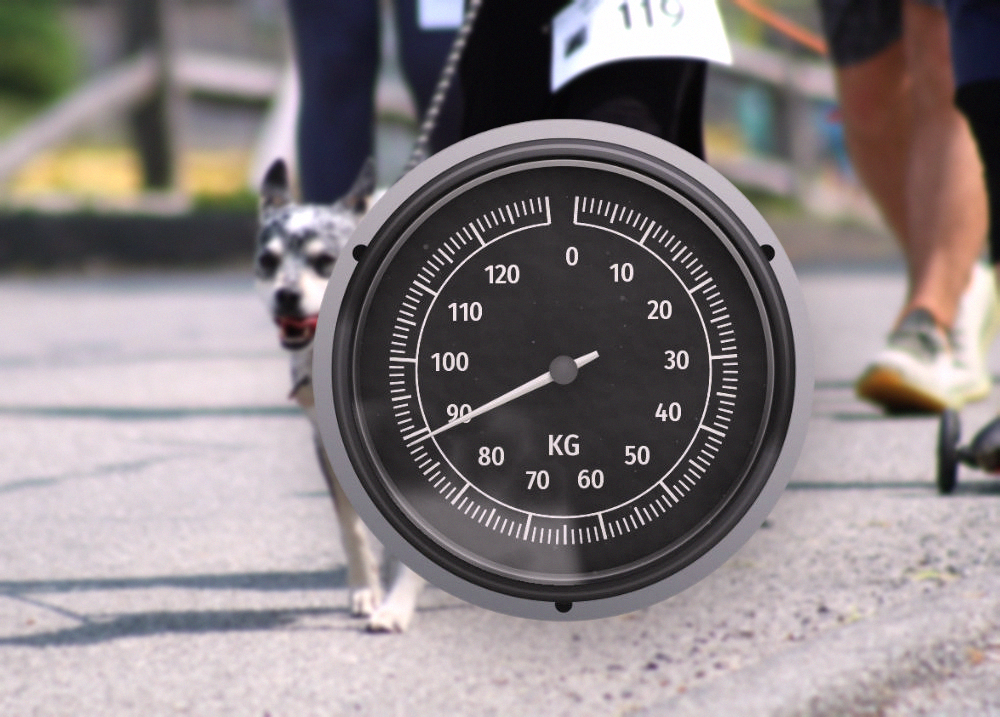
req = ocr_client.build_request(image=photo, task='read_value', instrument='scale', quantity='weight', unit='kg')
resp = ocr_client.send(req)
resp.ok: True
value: 89 kg
